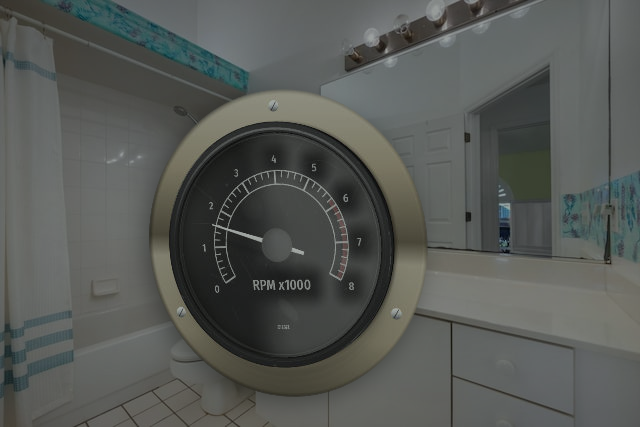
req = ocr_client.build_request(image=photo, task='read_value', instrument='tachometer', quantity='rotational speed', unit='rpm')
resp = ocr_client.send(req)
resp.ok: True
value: 1600 rpm
